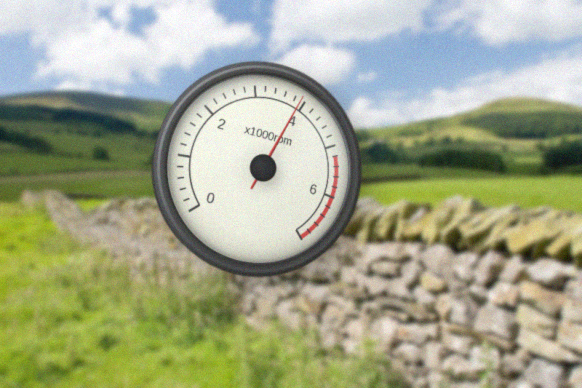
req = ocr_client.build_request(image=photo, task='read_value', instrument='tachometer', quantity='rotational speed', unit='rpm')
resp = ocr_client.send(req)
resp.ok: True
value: 3900 rpm
